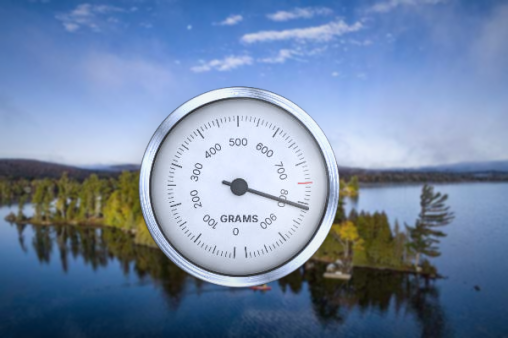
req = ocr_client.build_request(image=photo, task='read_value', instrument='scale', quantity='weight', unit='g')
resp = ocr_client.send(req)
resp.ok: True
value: 810 g
